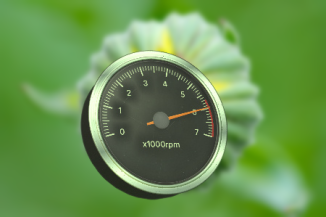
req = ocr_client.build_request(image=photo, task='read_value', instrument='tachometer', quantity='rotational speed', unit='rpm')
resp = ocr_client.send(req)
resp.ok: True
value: 6000 rpm
